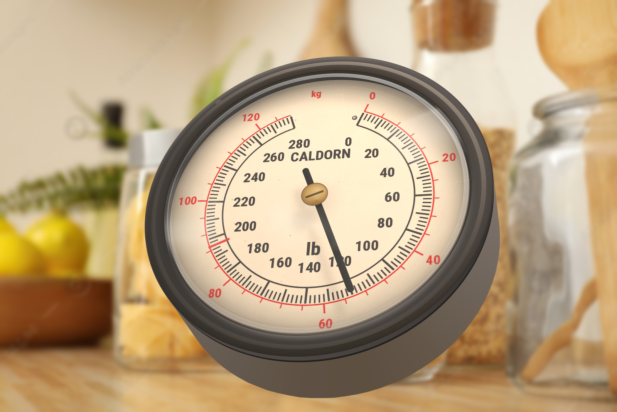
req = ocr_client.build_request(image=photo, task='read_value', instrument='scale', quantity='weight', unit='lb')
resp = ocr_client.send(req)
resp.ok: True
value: 120 lb
